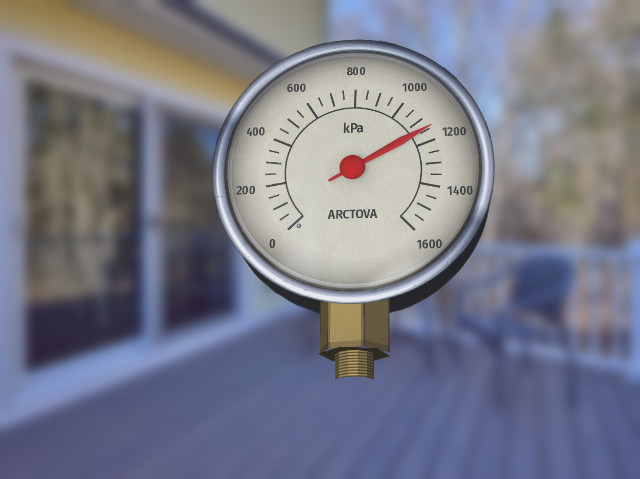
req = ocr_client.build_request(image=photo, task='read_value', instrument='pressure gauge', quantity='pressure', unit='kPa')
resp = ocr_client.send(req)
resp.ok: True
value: 1150 kPa
